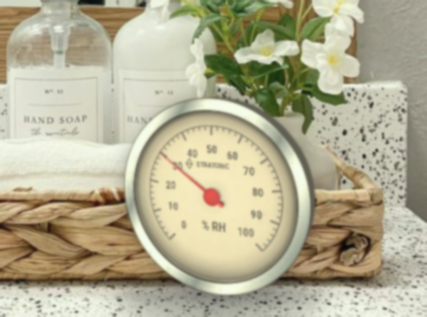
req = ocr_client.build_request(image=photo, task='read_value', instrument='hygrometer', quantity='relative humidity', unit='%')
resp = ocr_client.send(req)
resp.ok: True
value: 30 %
